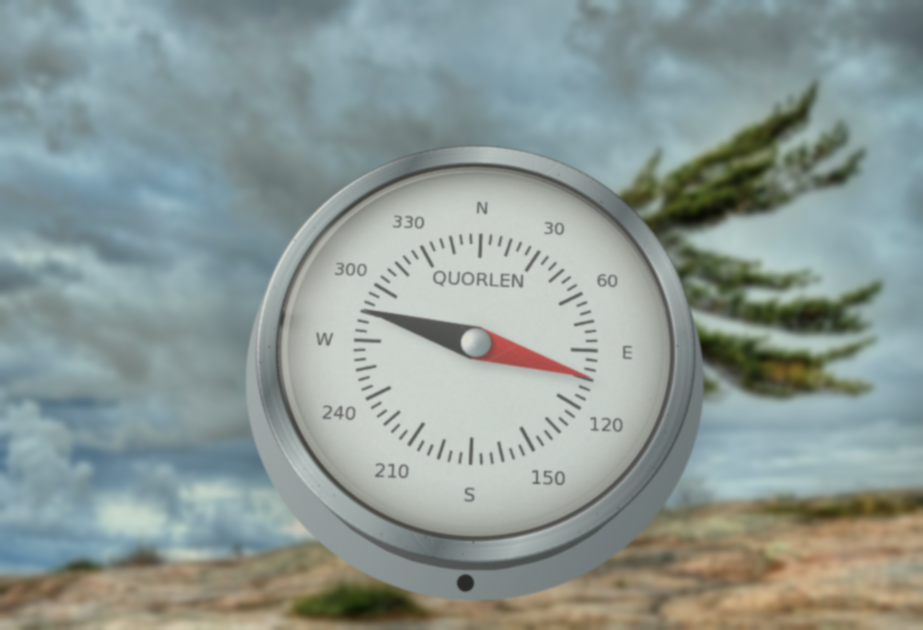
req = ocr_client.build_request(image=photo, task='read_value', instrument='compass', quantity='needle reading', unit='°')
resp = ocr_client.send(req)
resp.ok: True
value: 105 °
